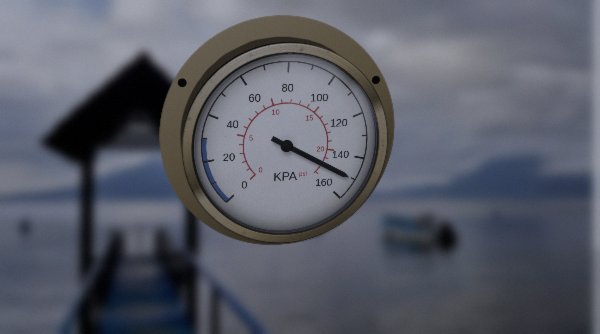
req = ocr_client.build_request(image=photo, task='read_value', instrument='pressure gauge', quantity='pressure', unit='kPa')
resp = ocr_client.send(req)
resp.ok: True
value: 150 kPa
